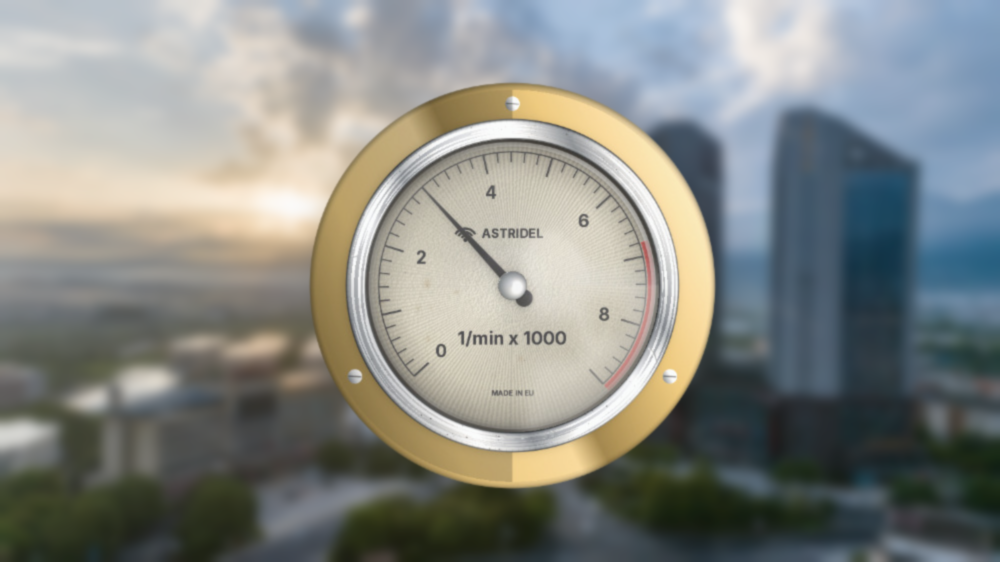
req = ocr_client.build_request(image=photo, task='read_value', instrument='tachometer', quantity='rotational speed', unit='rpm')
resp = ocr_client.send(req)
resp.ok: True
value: 3000 rpm
